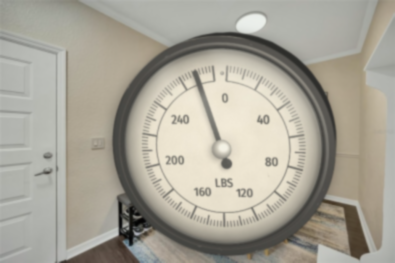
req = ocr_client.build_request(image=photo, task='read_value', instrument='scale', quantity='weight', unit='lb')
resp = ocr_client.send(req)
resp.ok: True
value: 270 lb
